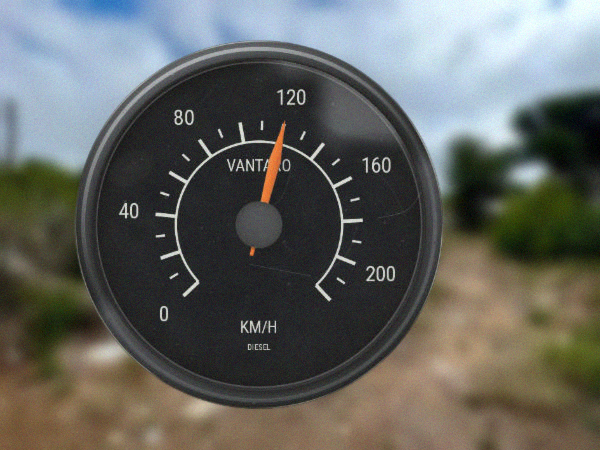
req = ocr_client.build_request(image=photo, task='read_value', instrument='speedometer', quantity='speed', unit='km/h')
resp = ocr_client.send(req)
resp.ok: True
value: 120 km/h
